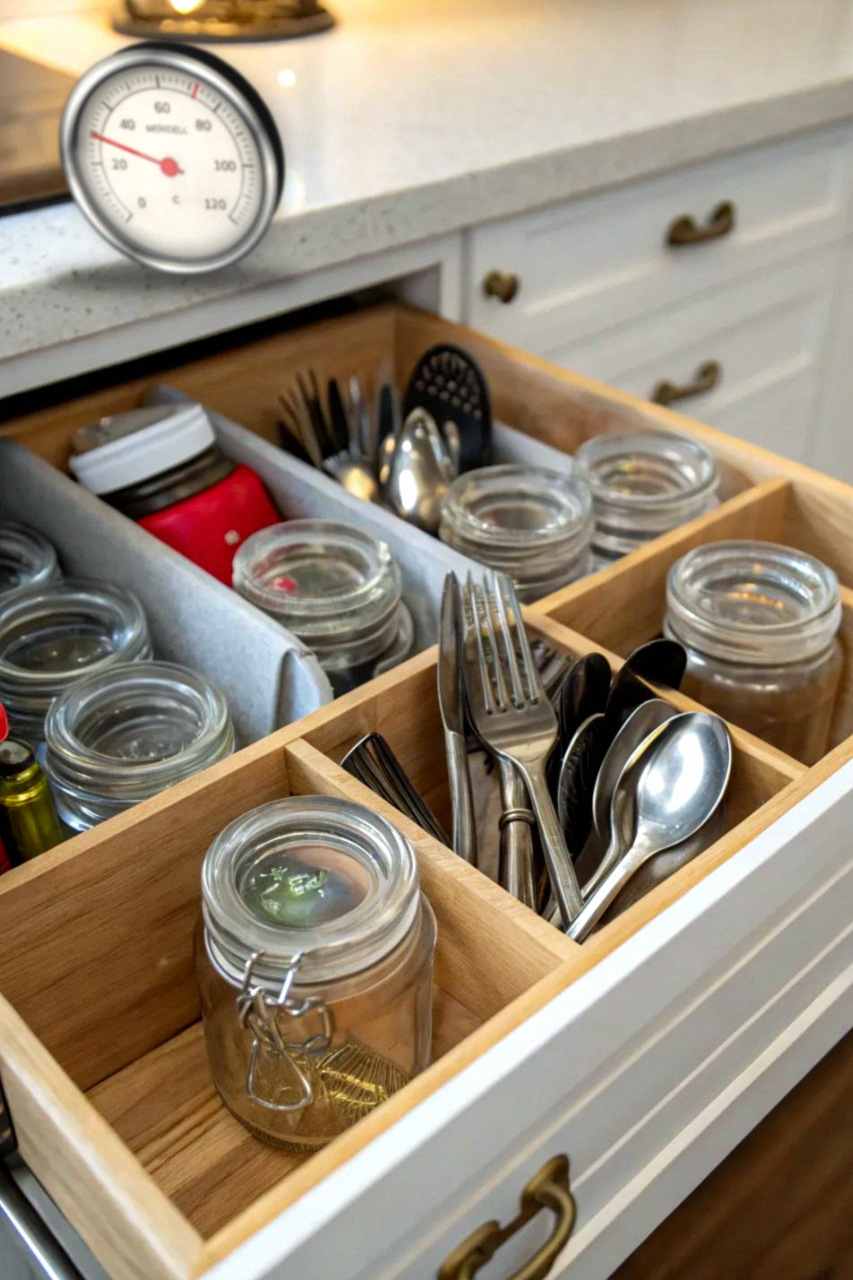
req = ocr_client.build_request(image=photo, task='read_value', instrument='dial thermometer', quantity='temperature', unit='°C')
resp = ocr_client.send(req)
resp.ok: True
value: 30 °C
